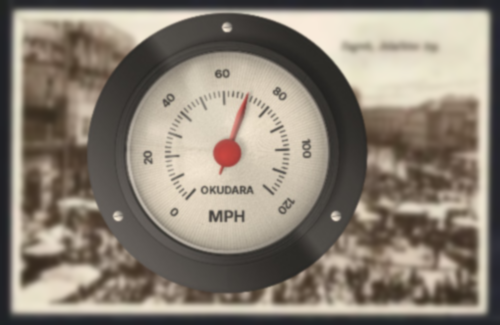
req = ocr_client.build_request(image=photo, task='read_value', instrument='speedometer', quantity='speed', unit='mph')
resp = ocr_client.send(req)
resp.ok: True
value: 70 mph
